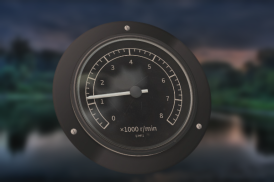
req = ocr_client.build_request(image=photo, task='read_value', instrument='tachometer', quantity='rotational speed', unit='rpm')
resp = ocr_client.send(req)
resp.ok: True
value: 1200 rpm
